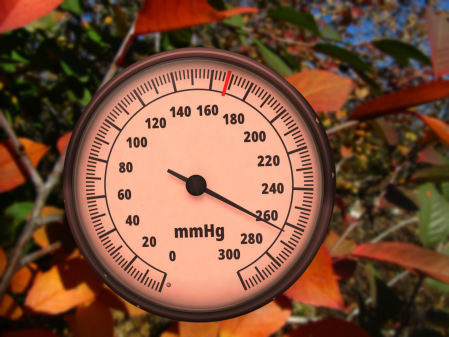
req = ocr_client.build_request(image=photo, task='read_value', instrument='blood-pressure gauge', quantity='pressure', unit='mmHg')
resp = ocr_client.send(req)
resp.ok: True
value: 264 mmHg
